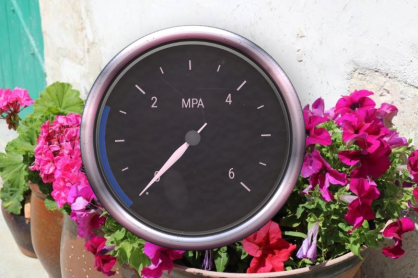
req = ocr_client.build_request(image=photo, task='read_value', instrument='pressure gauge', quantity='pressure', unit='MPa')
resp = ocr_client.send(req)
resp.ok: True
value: 0 MPa
